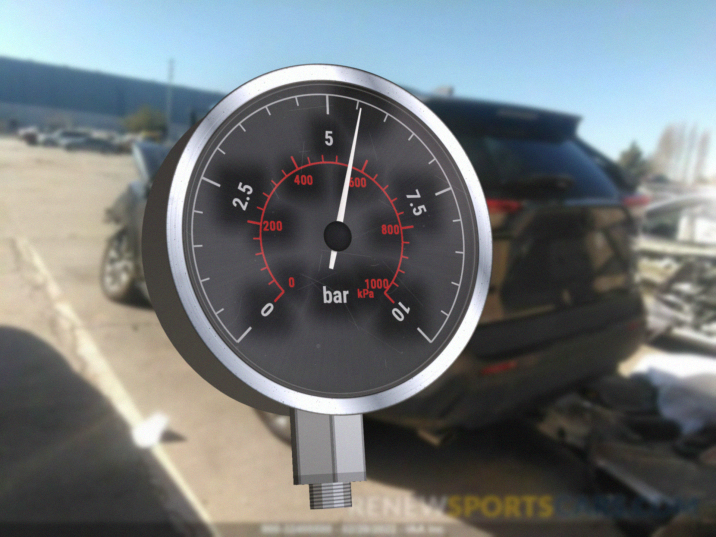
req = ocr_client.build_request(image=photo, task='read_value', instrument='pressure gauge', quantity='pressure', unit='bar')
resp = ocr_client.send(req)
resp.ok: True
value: 5.5 bar
